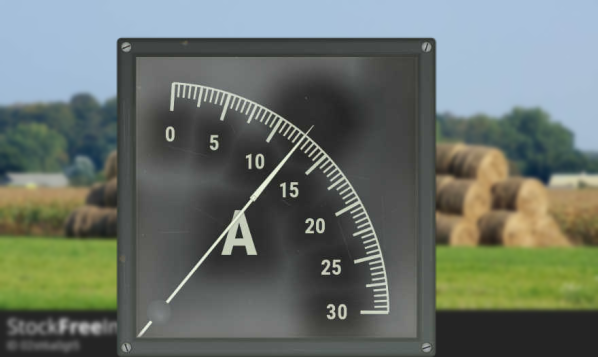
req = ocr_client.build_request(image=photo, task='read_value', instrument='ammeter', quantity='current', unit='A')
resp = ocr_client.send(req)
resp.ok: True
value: 12.5 A
